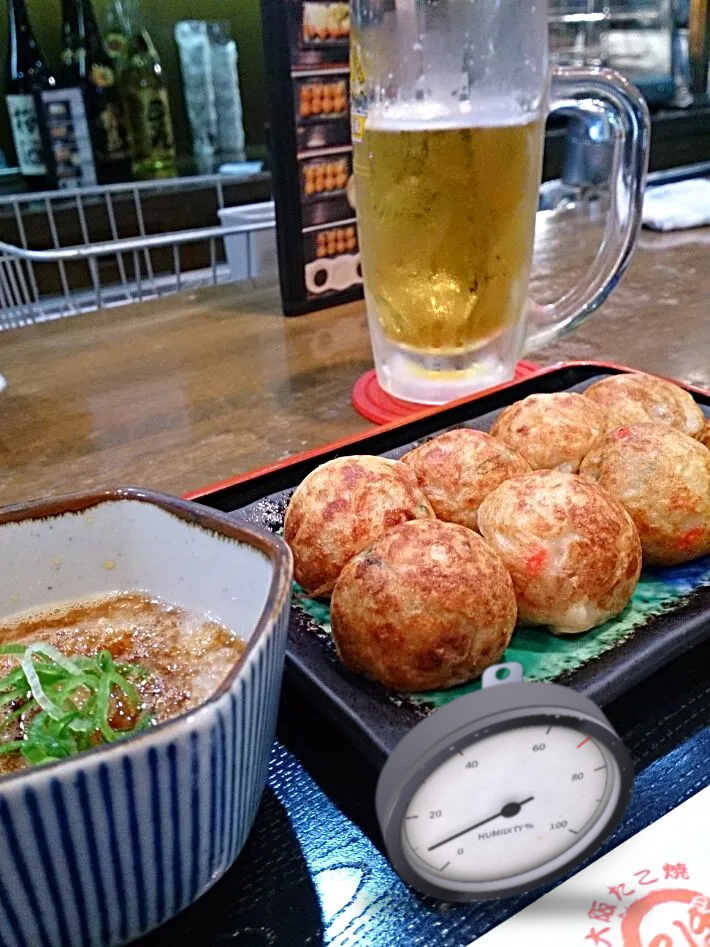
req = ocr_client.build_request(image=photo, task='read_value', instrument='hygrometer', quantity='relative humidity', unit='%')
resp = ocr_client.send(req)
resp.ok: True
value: 10 %
